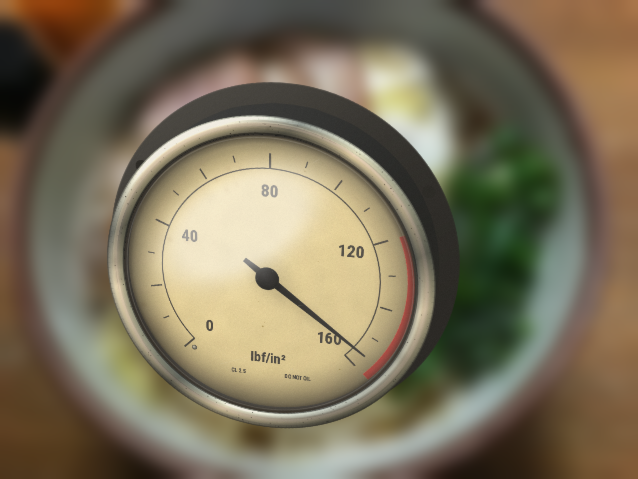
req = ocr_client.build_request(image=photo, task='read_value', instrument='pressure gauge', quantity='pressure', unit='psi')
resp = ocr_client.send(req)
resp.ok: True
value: 155 psi
